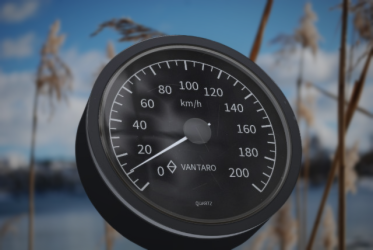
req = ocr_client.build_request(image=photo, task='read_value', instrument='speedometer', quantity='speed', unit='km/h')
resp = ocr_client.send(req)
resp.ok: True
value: 10 km/h
